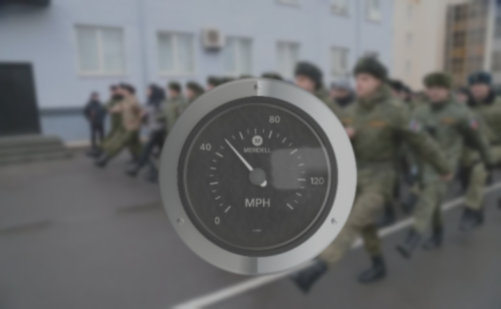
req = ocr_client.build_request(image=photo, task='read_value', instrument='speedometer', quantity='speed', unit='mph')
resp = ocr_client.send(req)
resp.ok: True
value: 50 mph
